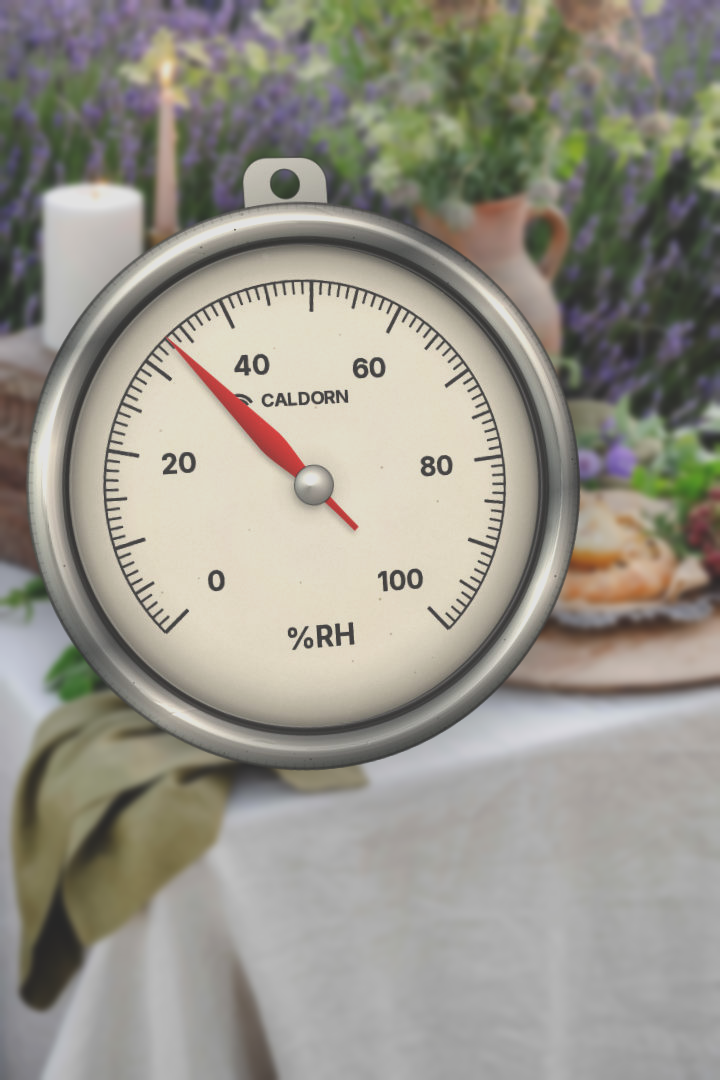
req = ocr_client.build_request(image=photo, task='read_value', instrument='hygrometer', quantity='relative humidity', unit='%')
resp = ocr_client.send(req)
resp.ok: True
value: 33 %
